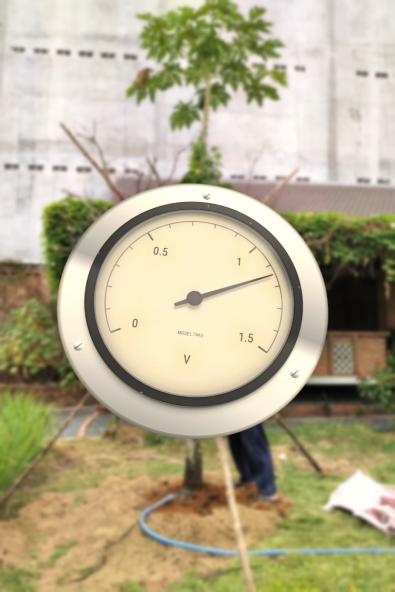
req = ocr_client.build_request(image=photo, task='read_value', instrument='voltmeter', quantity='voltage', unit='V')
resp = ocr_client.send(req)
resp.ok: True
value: 1.15 V
